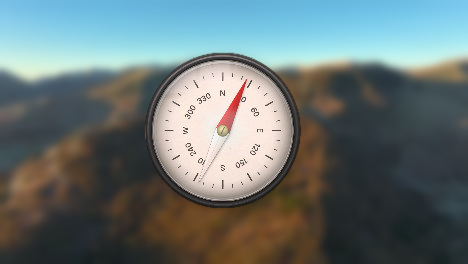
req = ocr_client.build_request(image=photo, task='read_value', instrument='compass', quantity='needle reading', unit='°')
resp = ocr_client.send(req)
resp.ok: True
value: 25 °
